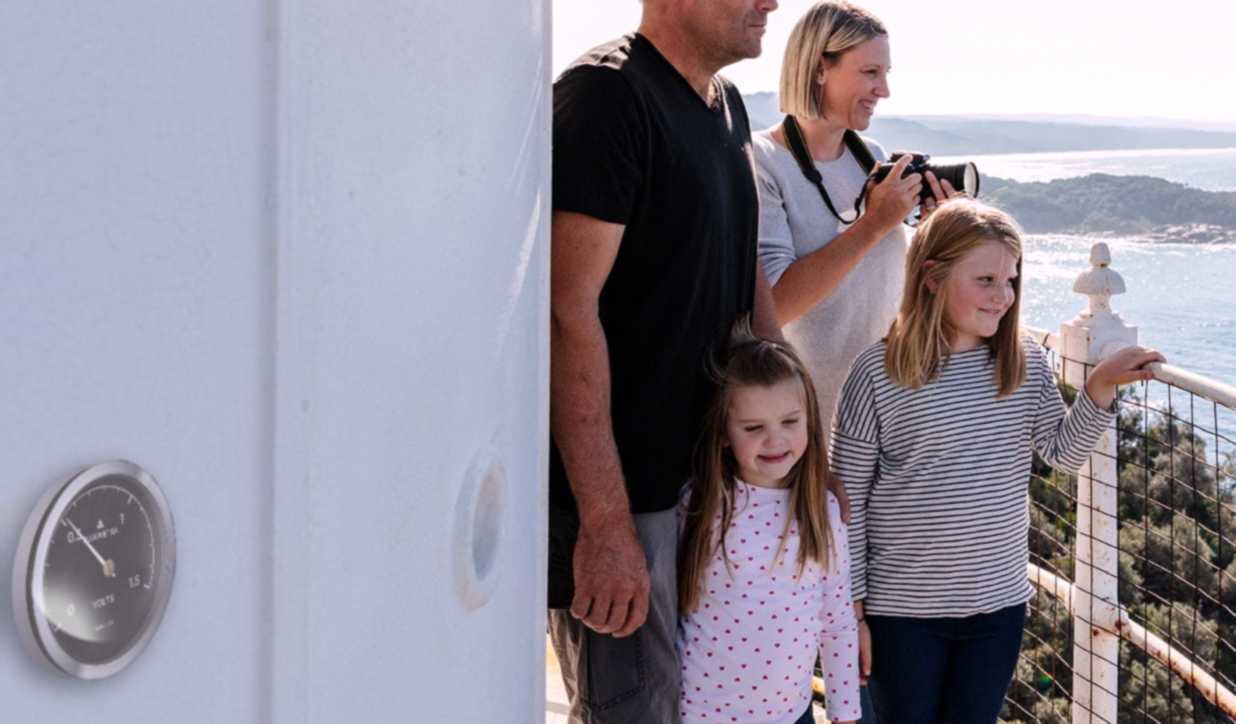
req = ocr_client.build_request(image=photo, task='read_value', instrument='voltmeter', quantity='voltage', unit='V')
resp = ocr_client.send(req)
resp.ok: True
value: 0.5 V
